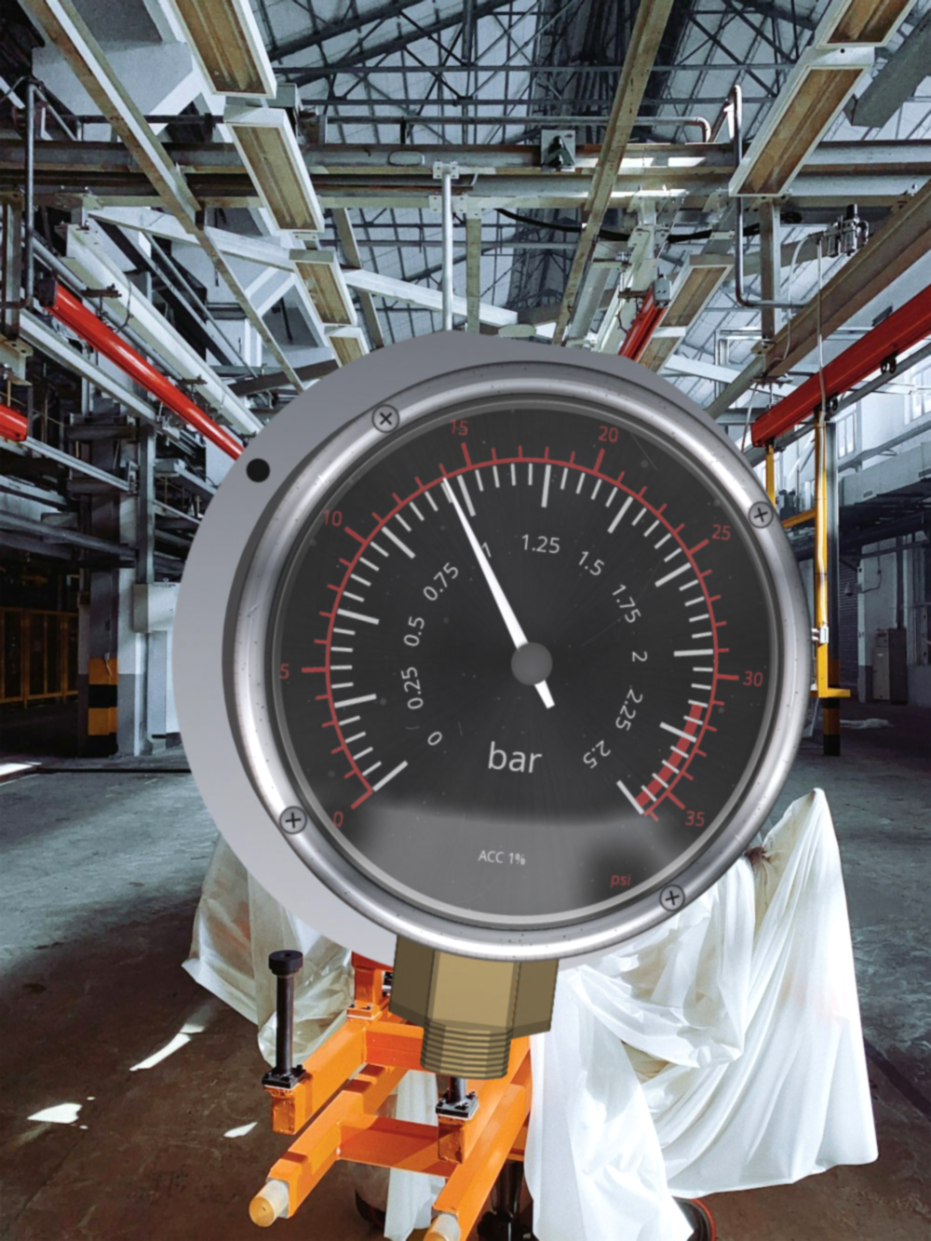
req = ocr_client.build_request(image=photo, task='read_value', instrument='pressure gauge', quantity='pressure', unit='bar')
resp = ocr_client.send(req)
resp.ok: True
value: 0.95 bar
